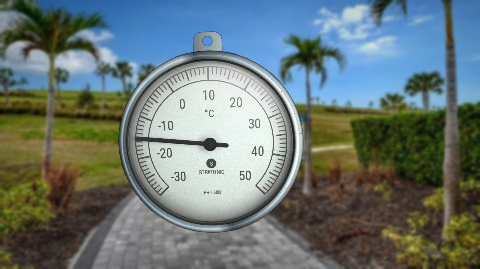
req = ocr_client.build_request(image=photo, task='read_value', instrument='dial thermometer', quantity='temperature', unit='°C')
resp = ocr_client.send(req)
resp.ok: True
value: -15 °C
